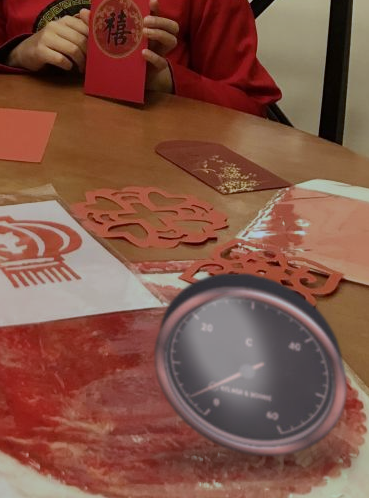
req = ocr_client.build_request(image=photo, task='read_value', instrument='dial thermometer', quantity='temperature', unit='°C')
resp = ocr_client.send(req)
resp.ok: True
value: 4 °C
